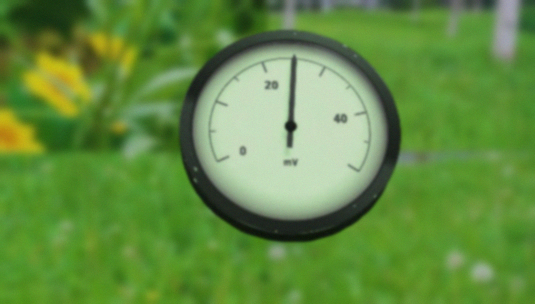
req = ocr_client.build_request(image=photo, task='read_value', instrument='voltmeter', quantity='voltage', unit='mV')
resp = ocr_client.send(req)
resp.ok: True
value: 25 mV
